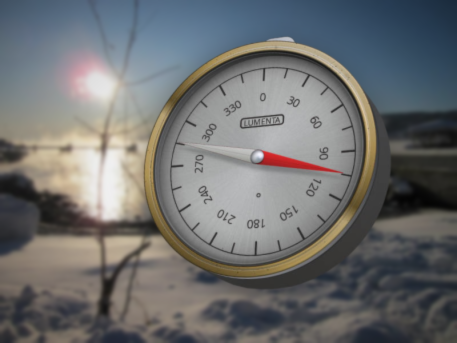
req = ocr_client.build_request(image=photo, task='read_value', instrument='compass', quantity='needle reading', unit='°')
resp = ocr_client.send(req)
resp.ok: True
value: 105 °
